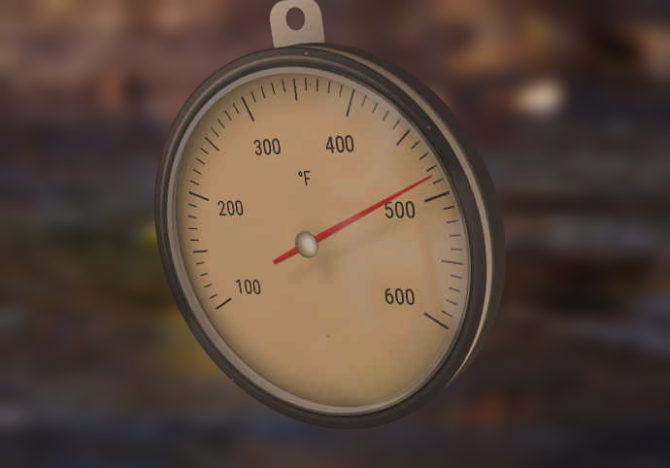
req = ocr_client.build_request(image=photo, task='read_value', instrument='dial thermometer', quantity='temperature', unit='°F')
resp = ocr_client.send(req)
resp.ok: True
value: 485 °F
